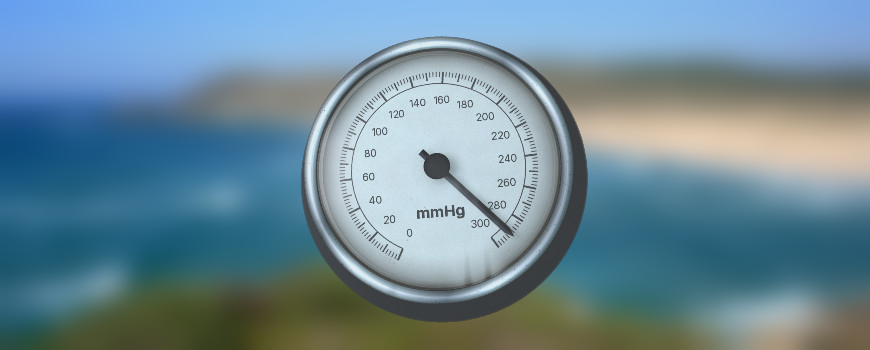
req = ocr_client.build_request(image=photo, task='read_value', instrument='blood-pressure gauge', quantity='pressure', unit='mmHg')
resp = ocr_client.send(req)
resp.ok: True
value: 290 mmHg
